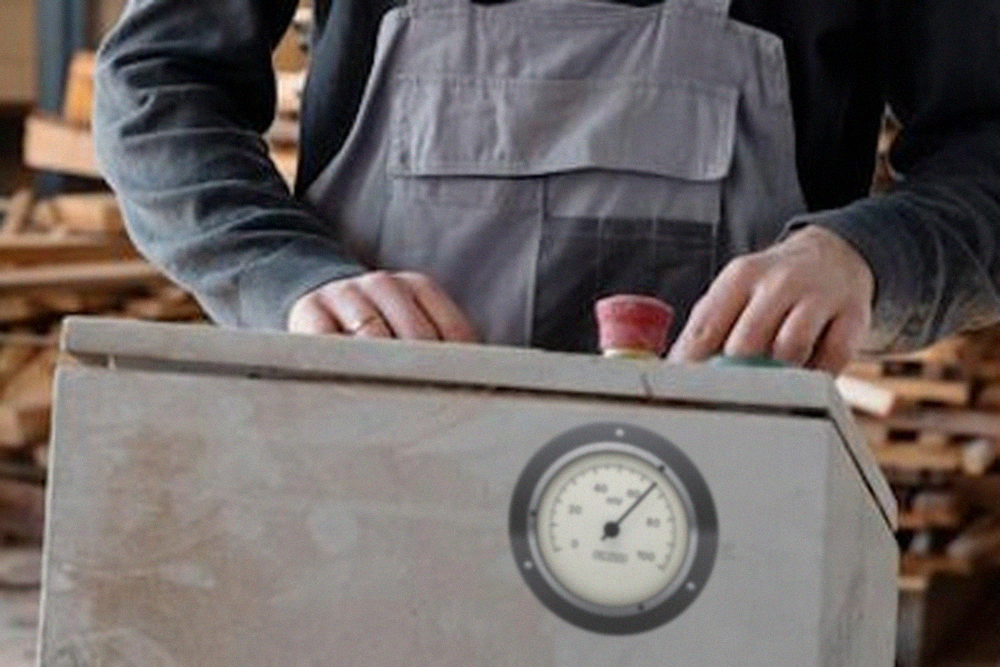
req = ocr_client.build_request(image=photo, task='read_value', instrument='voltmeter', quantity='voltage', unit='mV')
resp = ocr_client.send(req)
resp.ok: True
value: 65 mV
